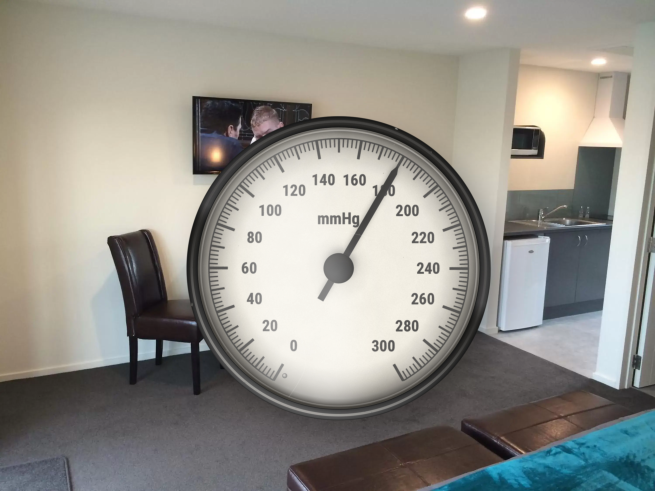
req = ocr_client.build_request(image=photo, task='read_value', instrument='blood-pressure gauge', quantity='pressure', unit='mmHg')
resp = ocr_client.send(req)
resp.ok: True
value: 180 mmHg
